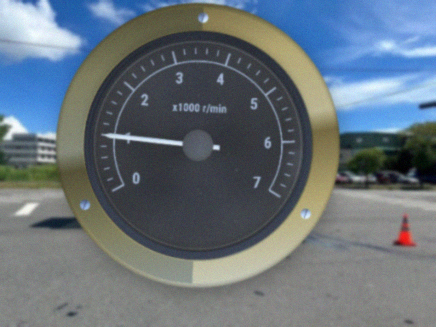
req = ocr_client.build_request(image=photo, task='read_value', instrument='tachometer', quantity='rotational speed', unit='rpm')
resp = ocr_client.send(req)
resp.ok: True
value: 1000 rpm
